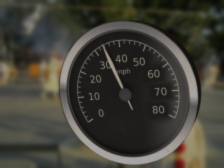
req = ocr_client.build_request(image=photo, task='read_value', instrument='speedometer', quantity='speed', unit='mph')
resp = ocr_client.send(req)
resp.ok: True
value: 34 mph
